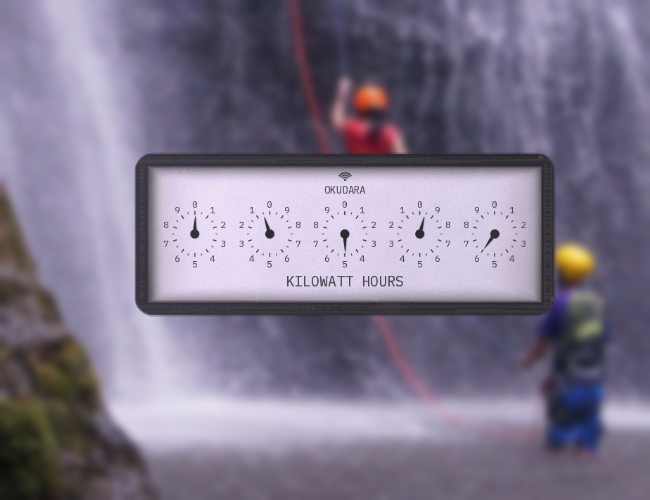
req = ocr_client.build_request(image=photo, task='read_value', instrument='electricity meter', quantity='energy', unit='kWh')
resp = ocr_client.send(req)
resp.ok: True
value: 496 kWh
